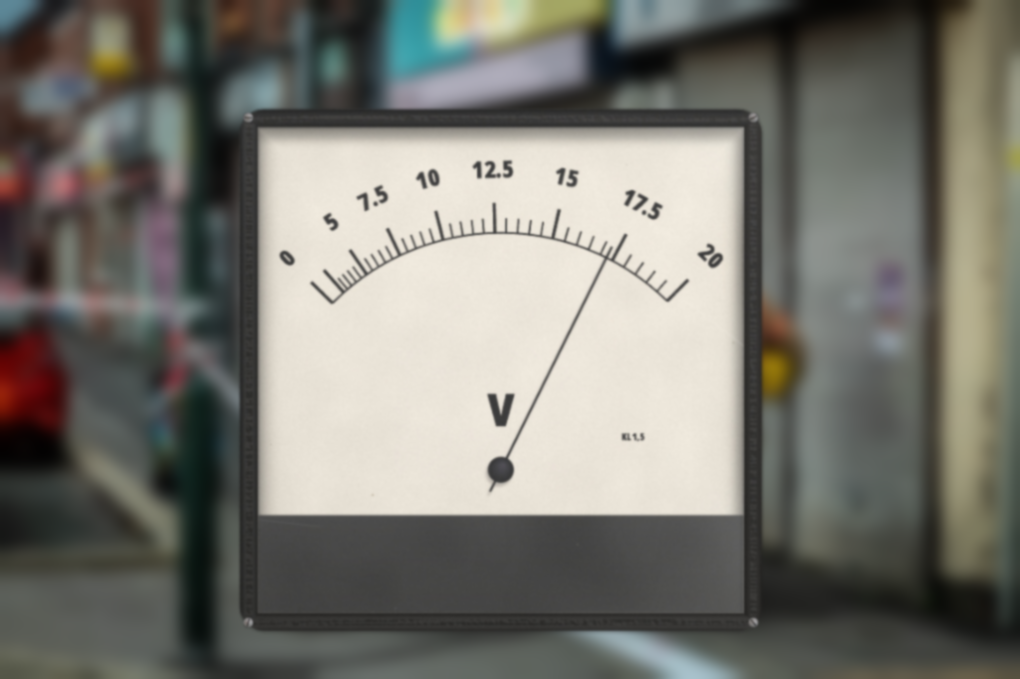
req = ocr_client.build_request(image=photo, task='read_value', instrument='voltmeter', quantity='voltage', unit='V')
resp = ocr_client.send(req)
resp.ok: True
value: 17.25 V
